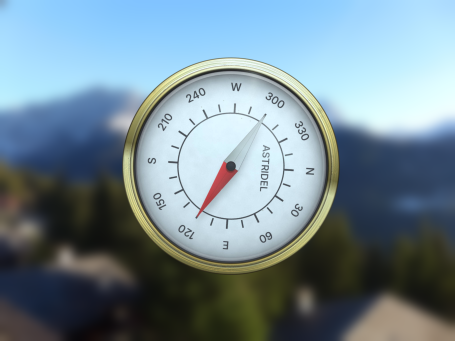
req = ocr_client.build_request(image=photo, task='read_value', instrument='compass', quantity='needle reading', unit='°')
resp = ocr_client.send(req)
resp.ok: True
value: 120 °
